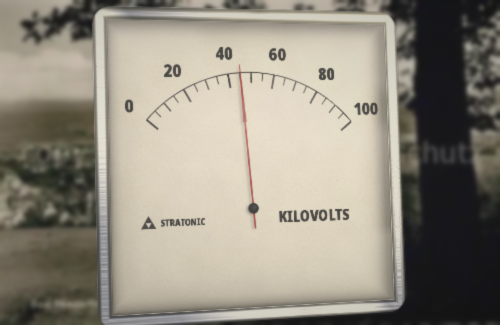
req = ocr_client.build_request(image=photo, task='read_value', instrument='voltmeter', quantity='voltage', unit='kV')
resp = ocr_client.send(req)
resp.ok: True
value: 45 kV
